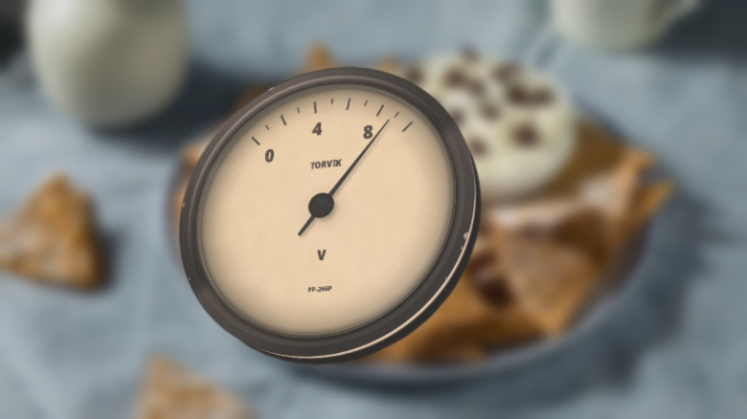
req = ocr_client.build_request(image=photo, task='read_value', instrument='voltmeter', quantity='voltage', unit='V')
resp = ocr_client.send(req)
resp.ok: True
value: 9 V
